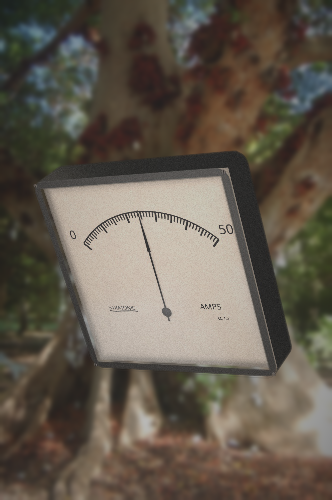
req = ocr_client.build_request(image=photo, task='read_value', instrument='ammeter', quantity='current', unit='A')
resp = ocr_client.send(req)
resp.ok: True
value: 25 A
